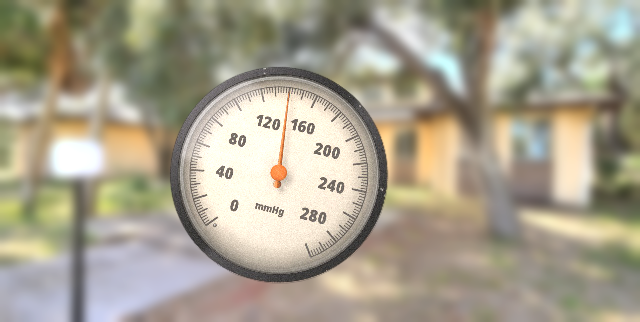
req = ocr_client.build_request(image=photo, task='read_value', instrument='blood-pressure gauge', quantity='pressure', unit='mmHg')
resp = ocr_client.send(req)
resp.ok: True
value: 140 mmHg
